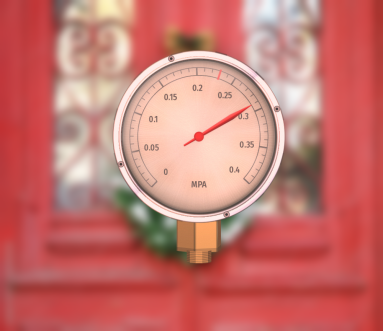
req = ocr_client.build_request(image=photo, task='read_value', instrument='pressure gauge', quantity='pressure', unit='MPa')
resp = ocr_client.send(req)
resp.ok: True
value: 0.29 MPa
